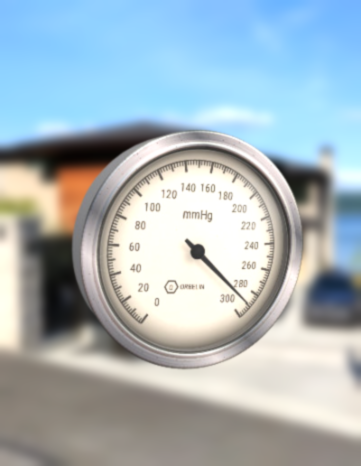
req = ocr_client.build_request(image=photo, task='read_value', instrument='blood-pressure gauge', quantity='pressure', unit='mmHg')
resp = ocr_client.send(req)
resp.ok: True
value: 290 mmHg
